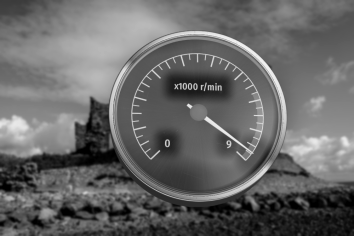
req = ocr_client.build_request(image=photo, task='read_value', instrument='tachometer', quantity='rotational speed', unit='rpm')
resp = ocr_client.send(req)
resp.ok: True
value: 8750 rpm
